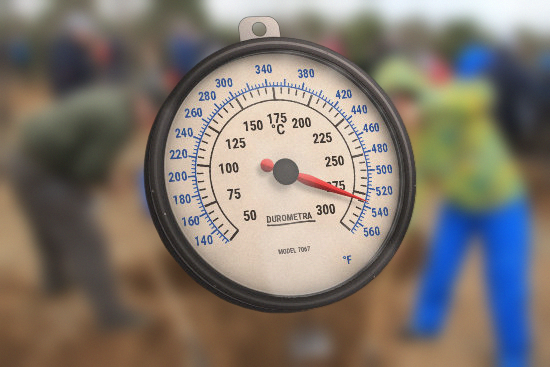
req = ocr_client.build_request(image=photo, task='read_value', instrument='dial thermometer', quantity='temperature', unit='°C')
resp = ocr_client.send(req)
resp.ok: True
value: 280 °C
